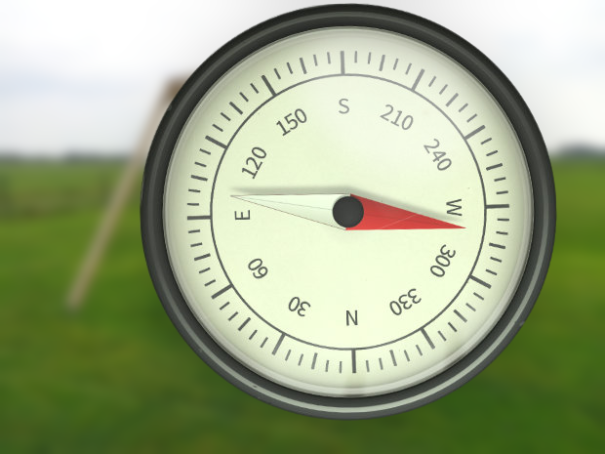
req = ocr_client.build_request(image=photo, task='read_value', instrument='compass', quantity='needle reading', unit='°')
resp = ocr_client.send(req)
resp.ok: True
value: 280 °
